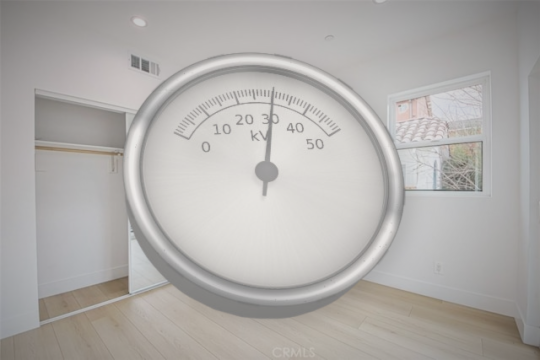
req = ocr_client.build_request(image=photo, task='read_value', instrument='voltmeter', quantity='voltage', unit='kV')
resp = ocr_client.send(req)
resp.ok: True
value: 30 kV
